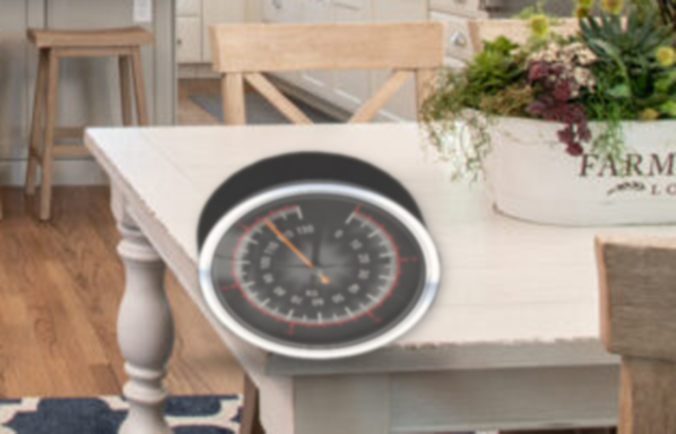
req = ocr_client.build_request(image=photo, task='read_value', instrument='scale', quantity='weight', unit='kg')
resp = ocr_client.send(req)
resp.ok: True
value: 120 kg
